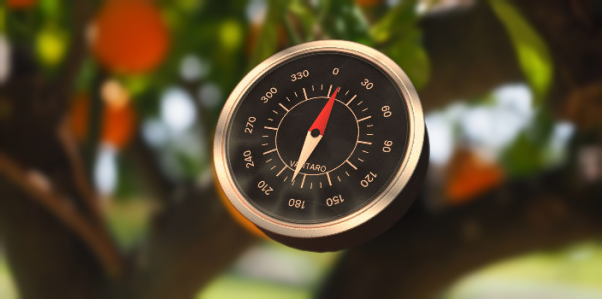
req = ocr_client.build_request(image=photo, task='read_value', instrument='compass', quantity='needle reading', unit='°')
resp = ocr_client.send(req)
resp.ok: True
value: 10 °
